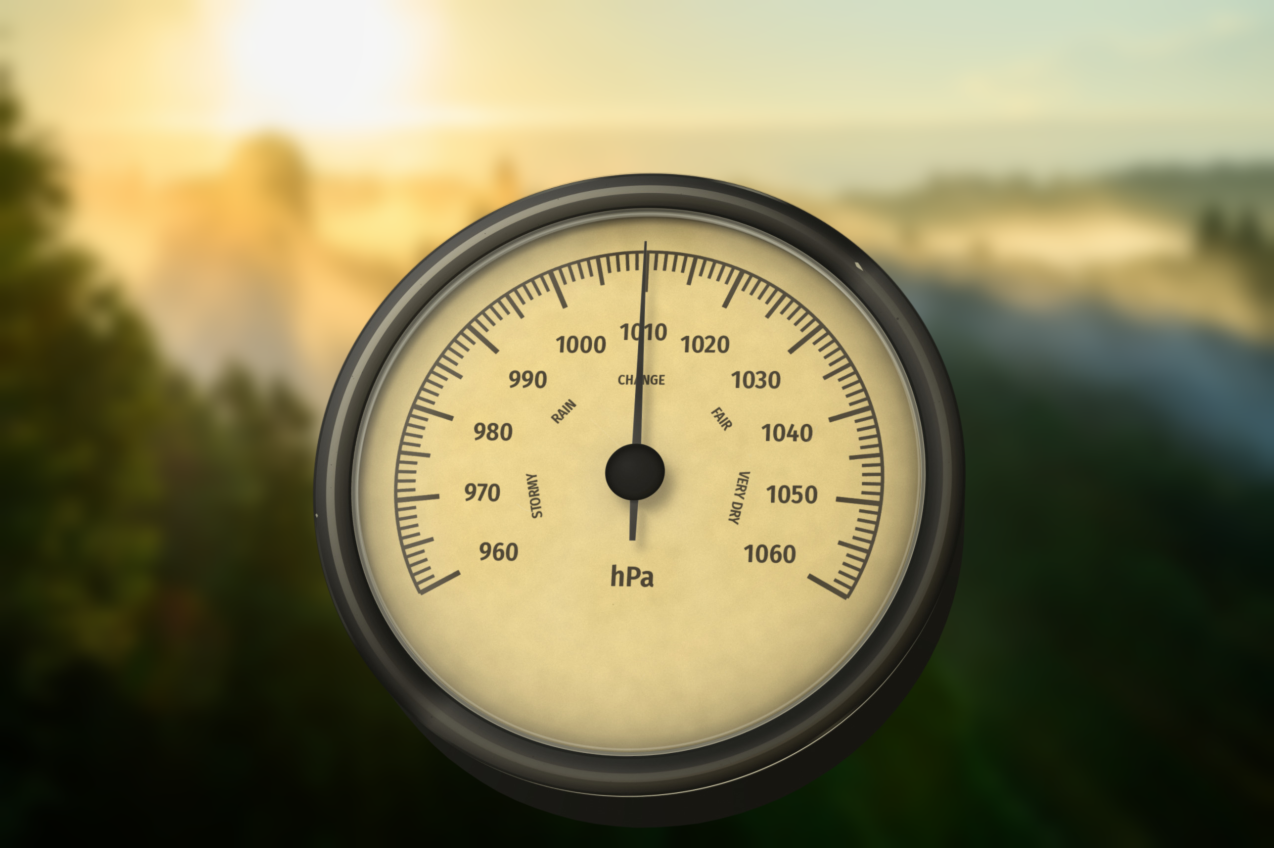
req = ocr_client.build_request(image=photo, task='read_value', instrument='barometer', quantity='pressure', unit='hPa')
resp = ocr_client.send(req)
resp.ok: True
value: 1010 hPa
